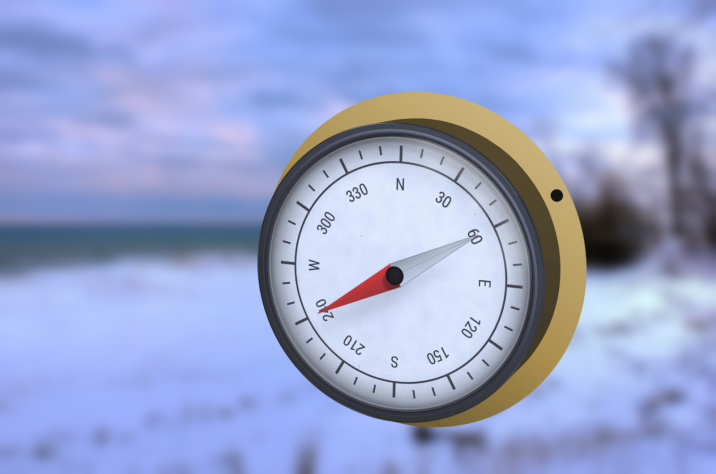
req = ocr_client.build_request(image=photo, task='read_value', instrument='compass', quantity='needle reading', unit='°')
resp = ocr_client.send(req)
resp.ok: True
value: 240 °
